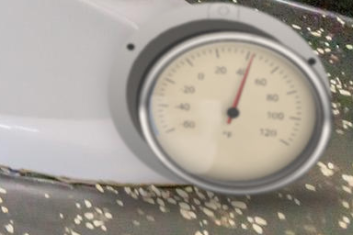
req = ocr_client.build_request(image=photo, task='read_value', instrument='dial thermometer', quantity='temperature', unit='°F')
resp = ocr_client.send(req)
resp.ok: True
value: 40 °F
